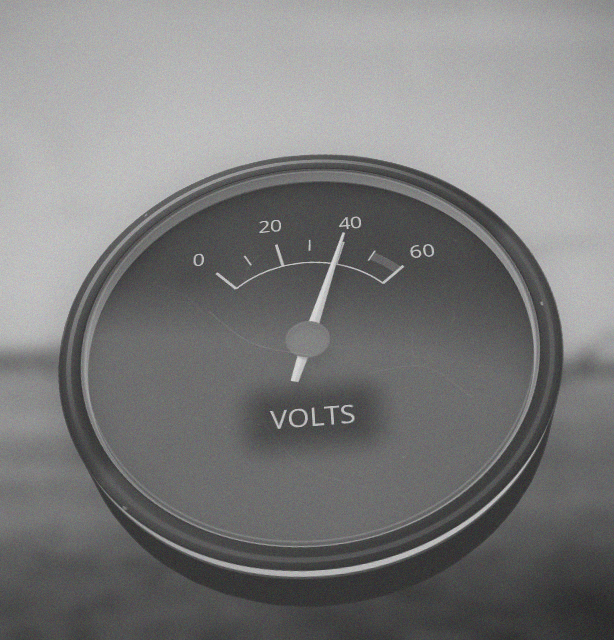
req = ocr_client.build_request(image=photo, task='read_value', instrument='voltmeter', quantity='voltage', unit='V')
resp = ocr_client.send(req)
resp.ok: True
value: 40 V
